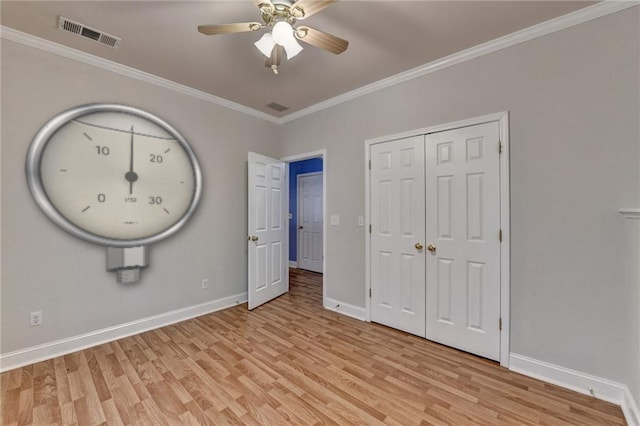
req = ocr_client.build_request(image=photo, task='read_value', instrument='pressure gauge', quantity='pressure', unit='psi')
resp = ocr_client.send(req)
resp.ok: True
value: 15 psi
